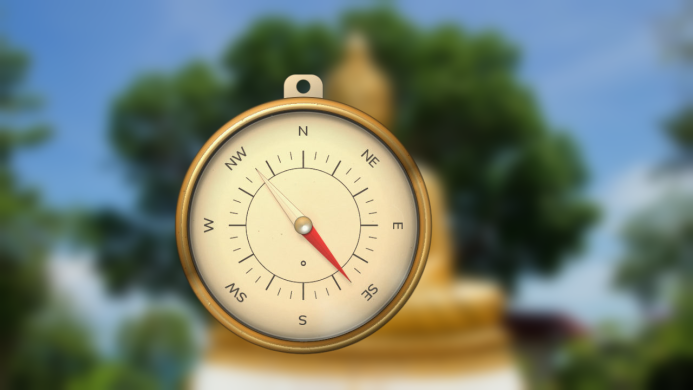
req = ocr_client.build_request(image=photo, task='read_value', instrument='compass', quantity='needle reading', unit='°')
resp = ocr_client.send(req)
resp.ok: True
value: 140 °
